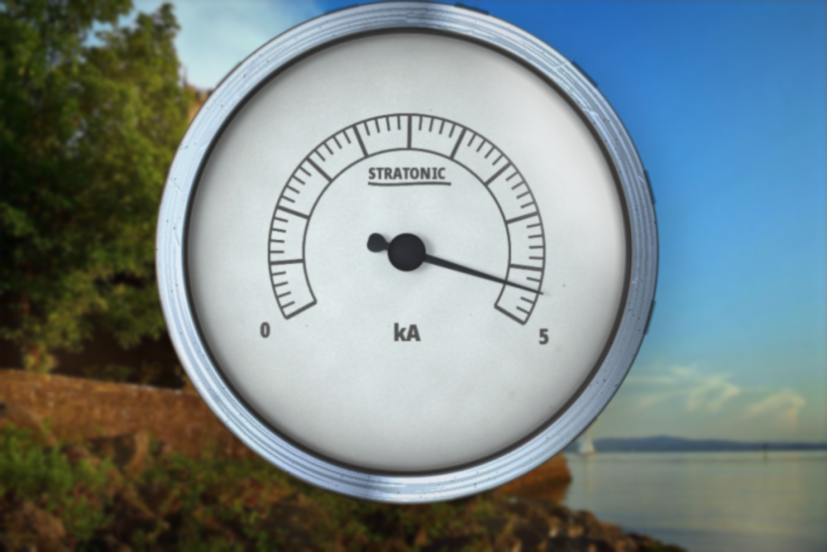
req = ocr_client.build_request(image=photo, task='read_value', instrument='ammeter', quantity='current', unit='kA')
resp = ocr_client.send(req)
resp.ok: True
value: 4.7 kA
